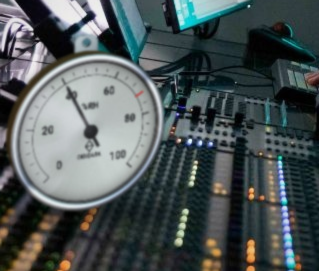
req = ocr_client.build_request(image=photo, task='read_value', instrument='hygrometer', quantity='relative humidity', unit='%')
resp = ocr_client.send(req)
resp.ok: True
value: 40 %
